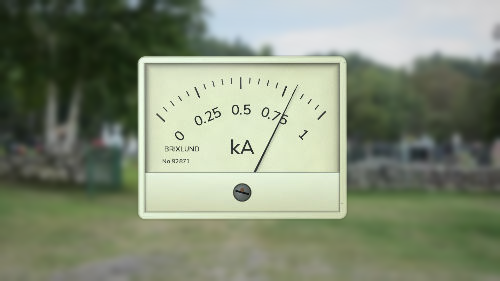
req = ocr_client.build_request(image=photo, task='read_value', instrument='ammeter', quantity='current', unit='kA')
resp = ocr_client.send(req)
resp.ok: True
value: 0.8 kA
